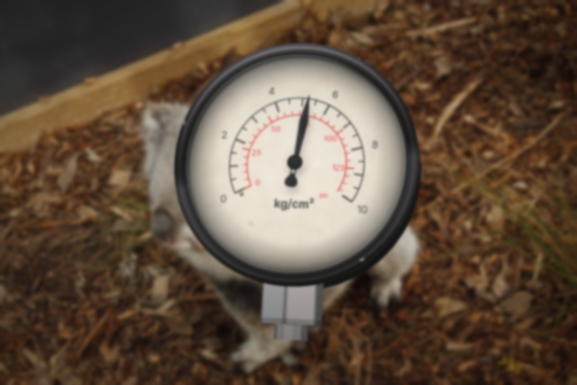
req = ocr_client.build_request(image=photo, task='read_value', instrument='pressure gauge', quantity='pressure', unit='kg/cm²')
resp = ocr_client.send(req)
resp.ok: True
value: 5.25 kg/cm²
